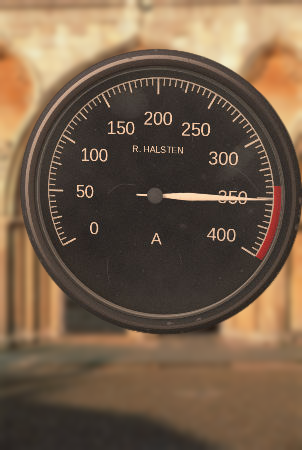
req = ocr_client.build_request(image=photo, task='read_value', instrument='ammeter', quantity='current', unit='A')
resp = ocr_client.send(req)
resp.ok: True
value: 350 A
